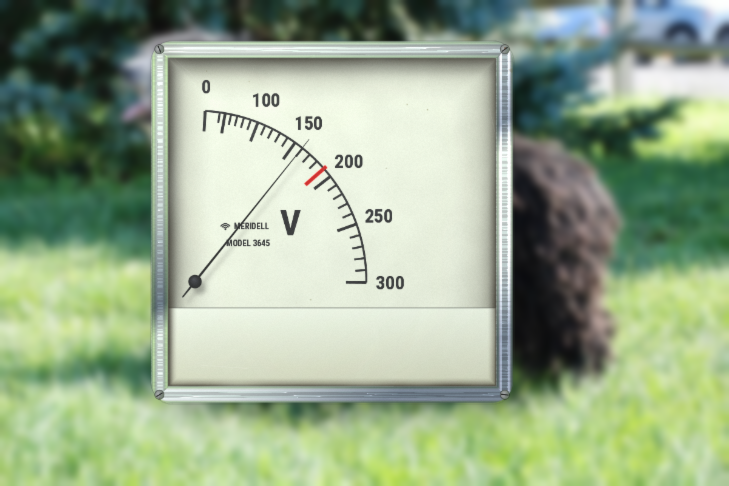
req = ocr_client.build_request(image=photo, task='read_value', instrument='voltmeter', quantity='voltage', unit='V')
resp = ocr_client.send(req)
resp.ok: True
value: 160 V
